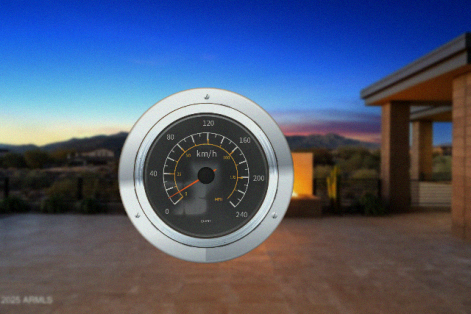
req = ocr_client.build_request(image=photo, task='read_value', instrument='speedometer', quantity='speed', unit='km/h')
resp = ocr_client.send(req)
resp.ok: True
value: 10 km/h
